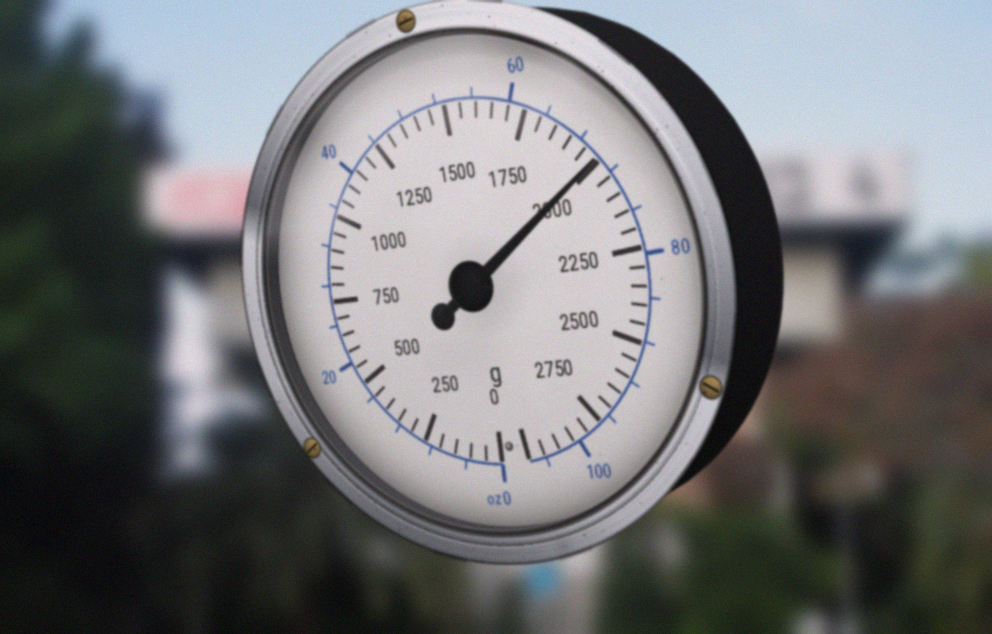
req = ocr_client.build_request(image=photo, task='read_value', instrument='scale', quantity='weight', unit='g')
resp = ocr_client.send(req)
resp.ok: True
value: 2000 g
